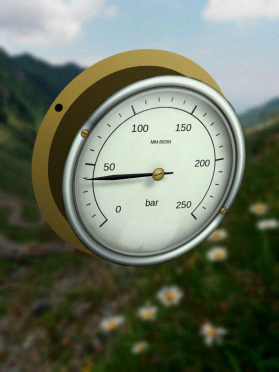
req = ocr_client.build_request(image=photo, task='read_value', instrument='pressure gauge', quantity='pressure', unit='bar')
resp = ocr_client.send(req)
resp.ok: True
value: 40 bar
